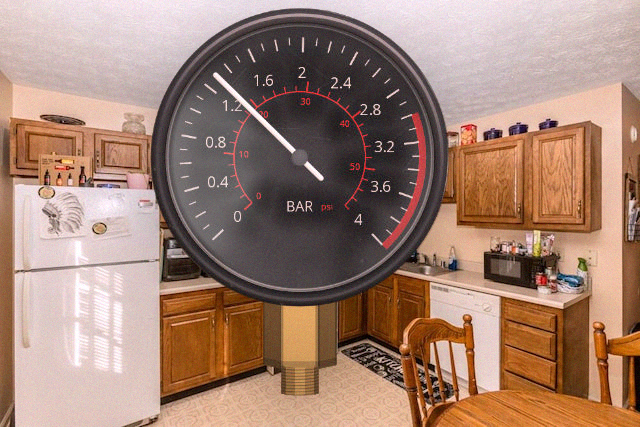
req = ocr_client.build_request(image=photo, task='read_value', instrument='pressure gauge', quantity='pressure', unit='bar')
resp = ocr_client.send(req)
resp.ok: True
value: 1.3 bar
